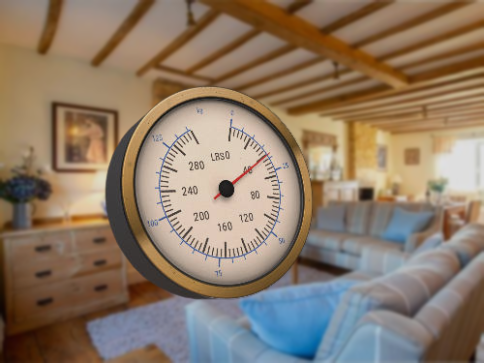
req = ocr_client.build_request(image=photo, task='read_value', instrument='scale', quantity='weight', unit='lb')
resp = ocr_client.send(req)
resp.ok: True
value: 40 lb
